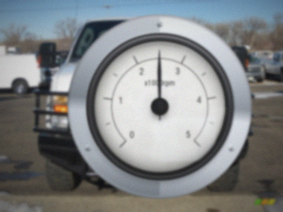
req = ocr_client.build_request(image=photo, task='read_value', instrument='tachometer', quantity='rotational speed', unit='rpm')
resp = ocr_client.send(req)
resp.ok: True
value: 2500 rpm
